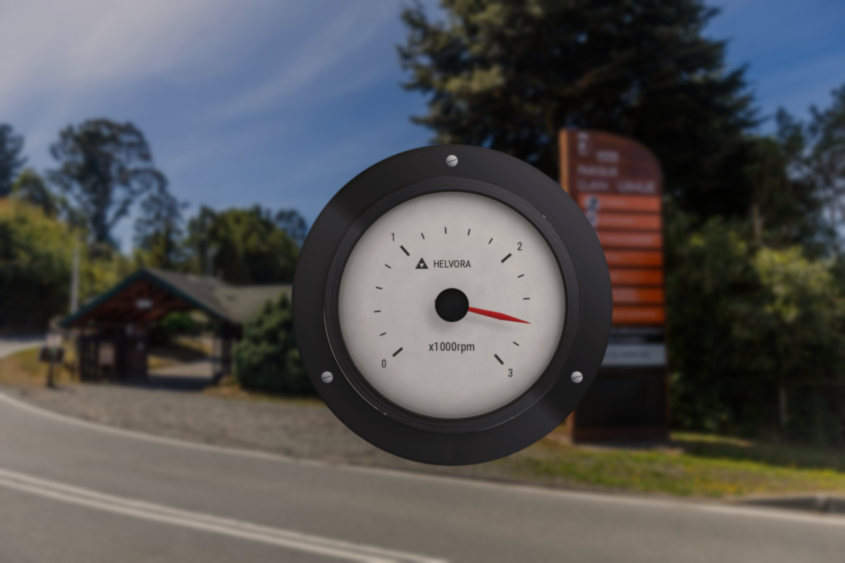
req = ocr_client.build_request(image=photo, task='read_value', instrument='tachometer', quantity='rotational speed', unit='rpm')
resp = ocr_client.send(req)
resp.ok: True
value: 2600 rpm
